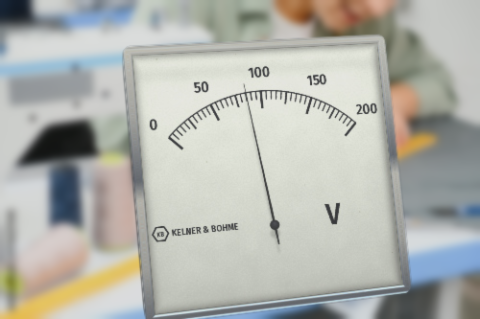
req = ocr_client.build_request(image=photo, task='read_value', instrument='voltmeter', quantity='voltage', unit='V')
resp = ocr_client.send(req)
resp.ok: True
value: 85 V
